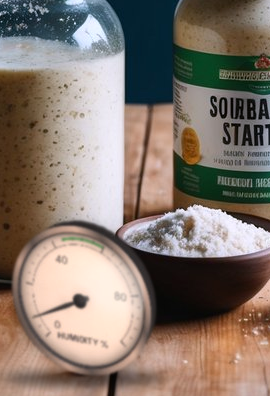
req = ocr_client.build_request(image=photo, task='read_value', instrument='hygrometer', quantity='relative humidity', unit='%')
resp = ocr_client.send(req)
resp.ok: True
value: 8 %
